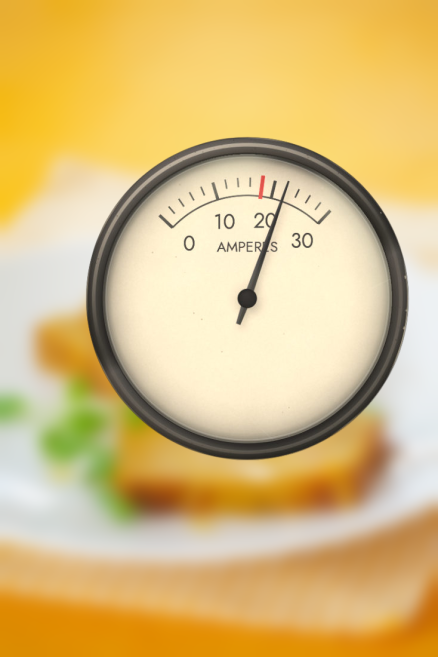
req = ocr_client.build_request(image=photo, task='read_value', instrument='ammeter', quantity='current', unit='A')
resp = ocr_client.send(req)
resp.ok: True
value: 22 A
